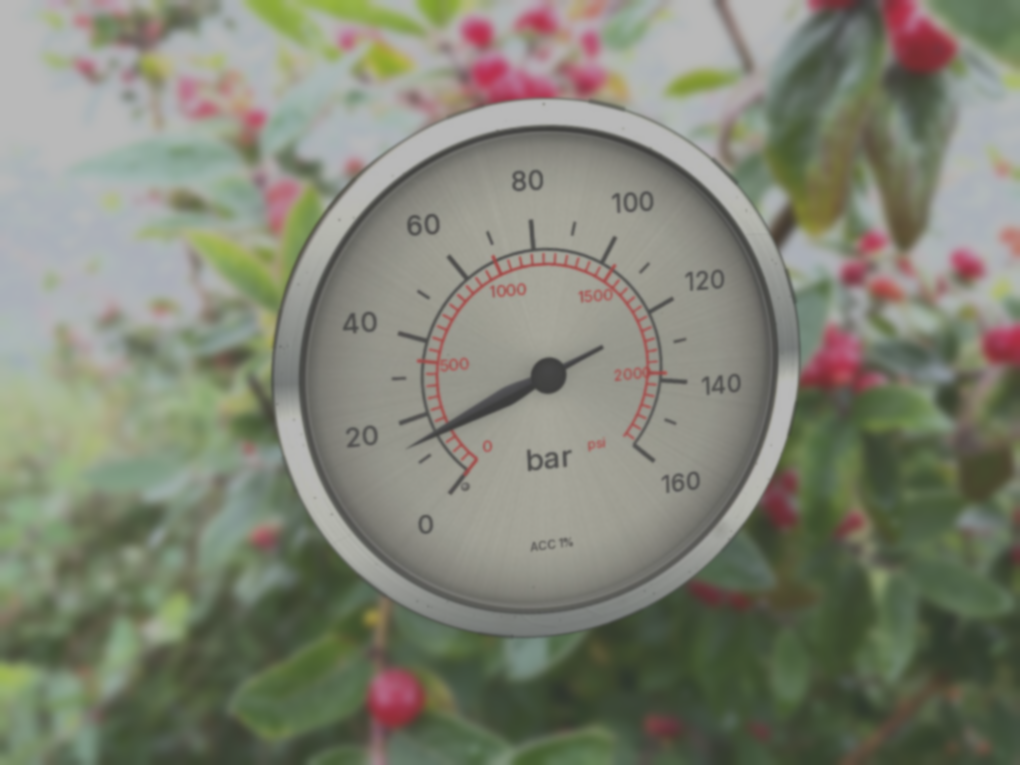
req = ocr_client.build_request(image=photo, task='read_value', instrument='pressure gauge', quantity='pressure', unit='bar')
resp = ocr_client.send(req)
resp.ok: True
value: 15 bar
